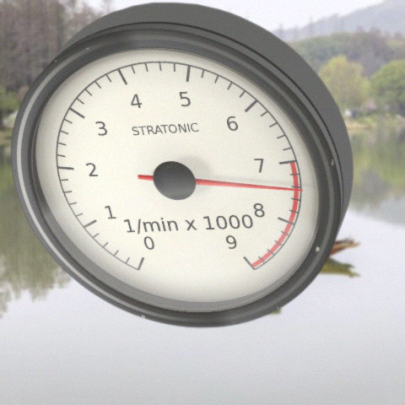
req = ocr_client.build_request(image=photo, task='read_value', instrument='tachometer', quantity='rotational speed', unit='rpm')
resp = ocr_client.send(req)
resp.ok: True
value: 7400 rpm
